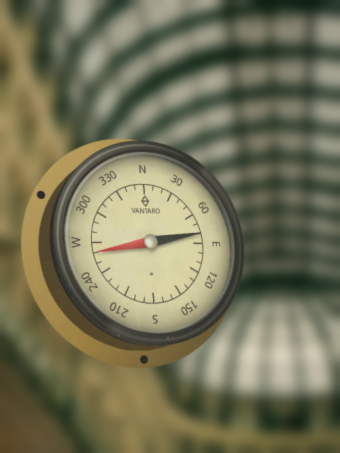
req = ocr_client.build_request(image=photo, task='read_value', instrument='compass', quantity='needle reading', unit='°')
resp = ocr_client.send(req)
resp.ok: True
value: 260 °
